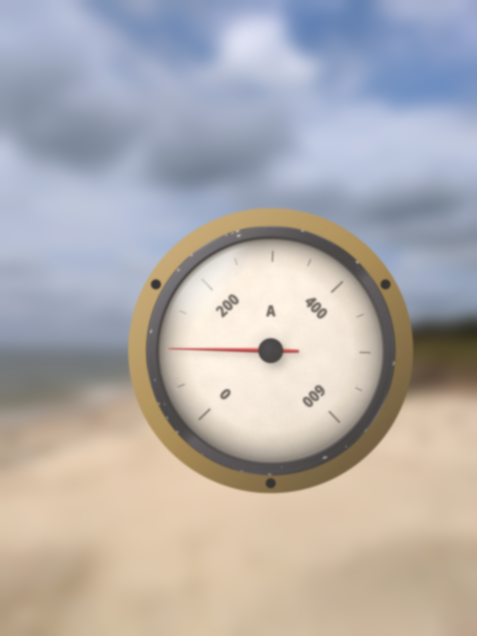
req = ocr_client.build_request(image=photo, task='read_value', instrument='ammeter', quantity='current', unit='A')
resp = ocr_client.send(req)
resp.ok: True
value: 100 A
